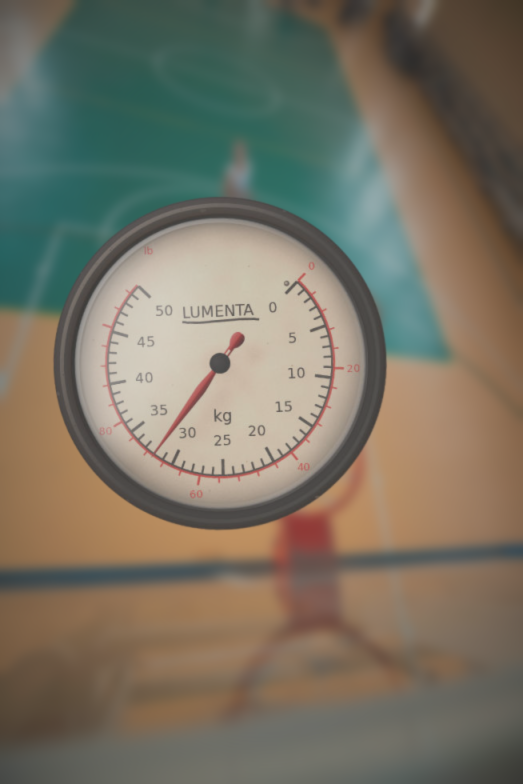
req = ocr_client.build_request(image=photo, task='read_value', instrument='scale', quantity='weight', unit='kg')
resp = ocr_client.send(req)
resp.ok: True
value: 32 kg
